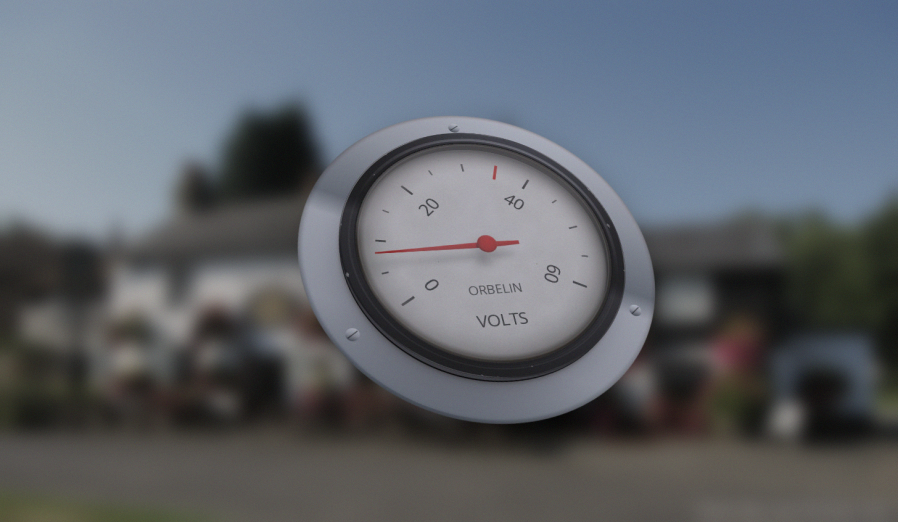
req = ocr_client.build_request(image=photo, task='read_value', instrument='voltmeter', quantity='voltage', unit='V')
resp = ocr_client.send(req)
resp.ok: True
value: 7.5 V
